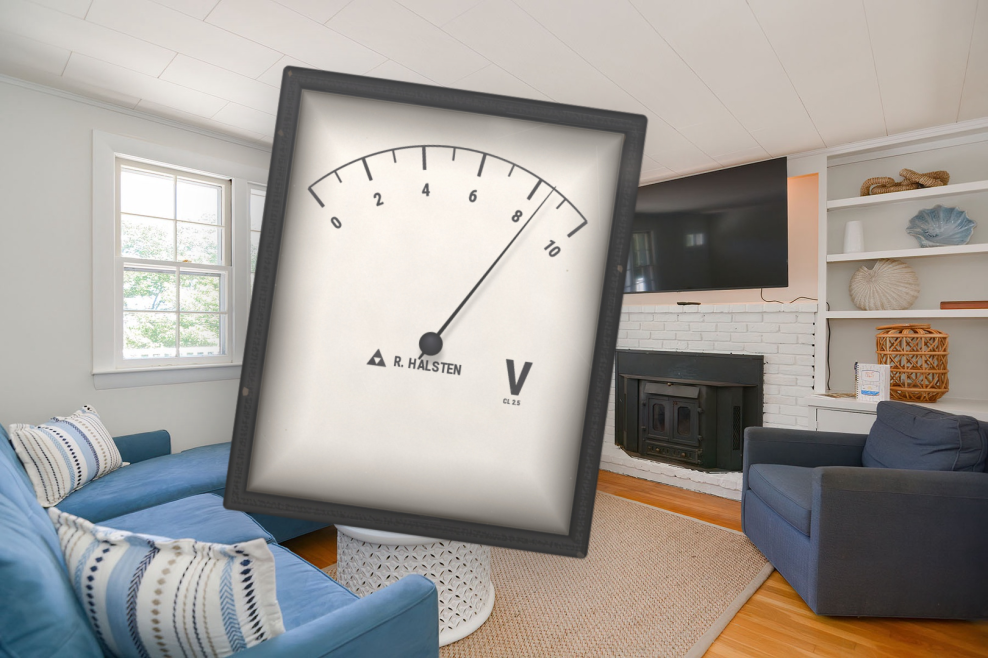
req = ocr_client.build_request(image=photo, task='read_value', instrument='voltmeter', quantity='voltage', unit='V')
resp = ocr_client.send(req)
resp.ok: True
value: 8.5 V
